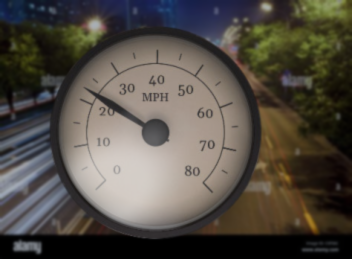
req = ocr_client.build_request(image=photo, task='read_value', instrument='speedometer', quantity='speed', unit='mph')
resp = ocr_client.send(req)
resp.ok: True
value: 22.5 mph
